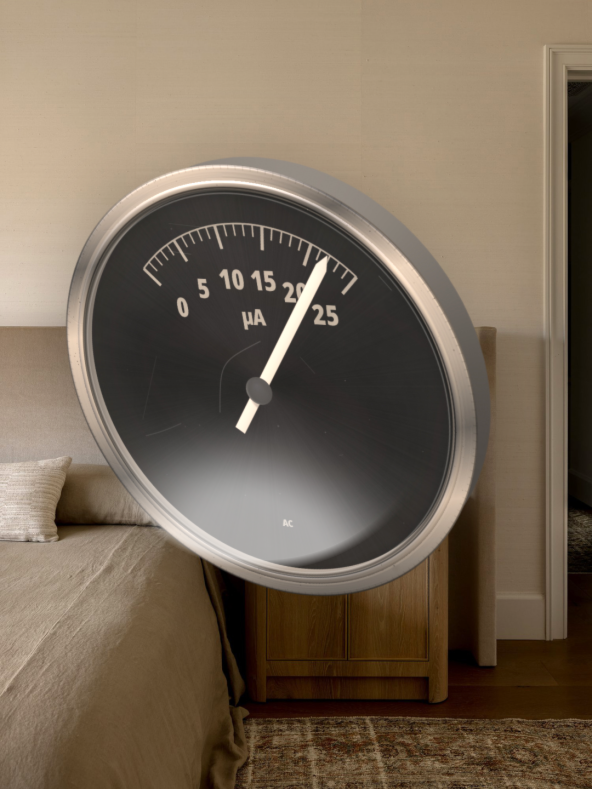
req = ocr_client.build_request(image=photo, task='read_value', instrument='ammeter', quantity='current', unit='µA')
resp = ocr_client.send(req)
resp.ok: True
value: 22 µA
